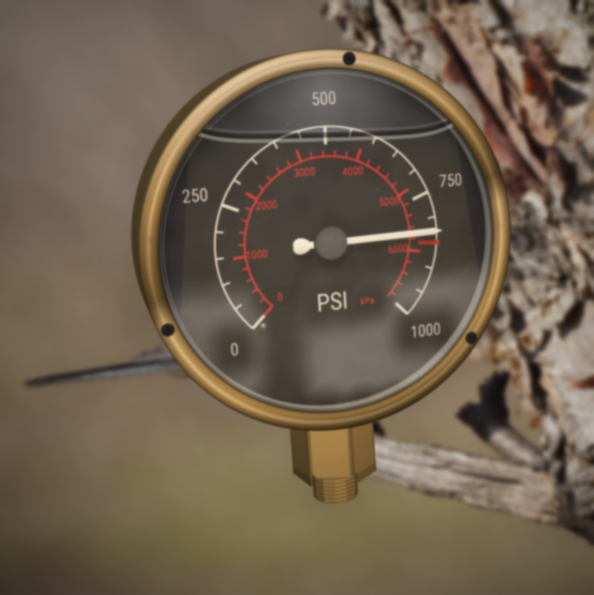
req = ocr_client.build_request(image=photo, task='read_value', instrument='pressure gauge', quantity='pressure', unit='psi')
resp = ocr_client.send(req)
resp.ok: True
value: 825 psi
